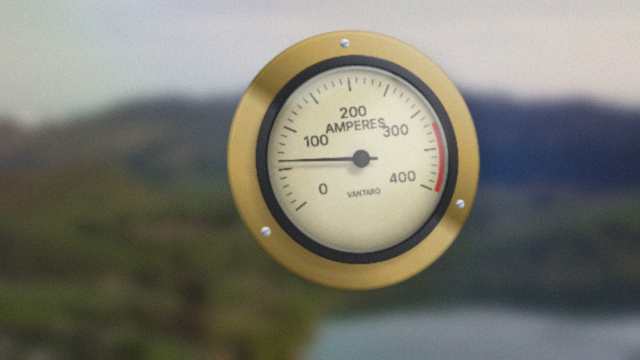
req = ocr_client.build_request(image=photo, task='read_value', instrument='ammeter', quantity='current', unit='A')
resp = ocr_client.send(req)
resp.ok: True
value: 60 A
